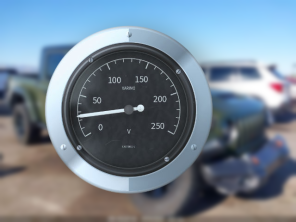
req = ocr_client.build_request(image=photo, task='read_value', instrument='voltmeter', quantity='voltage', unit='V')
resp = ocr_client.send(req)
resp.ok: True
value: 25 V
